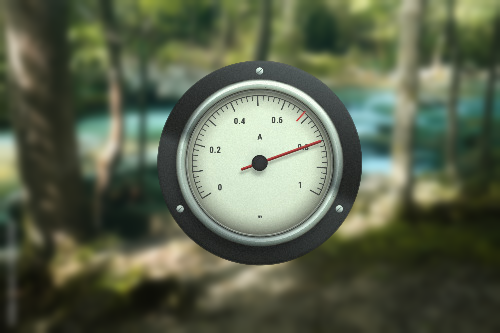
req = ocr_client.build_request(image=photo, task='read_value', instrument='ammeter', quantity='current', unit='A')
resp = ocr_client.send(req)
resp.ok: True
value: 0.8 A
